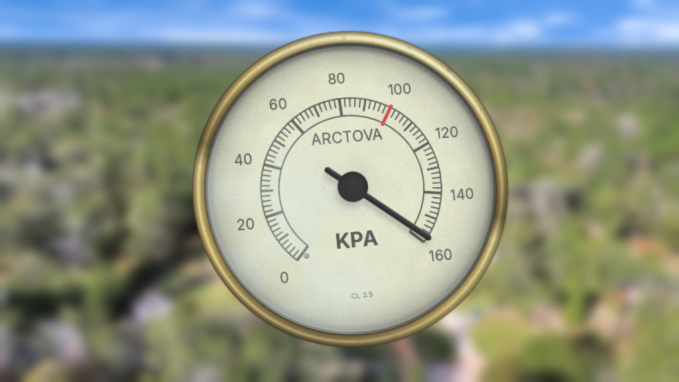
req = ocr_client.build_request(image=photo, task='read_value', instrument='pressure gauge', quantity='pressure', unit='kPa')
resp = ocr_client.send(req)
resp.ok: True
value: 158 kPa
